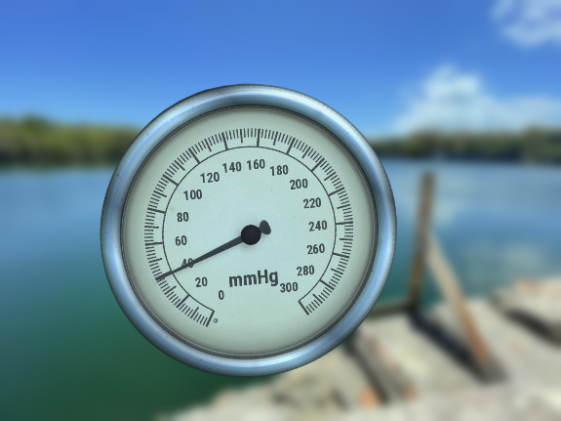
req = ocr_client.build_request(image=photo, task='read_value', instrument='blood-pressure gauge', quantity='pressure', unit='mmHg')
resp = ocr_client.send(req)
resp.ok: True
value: 40 mmHg
